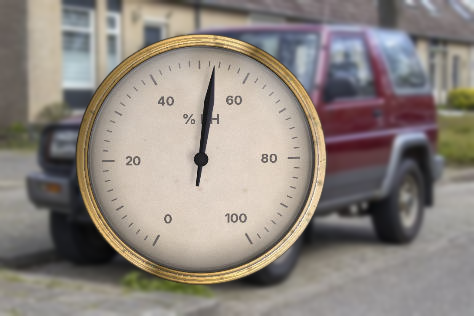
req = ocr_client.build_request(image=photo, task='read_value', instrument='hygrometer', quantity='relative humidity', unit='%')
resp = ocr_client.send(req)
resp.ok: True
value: 53 %
